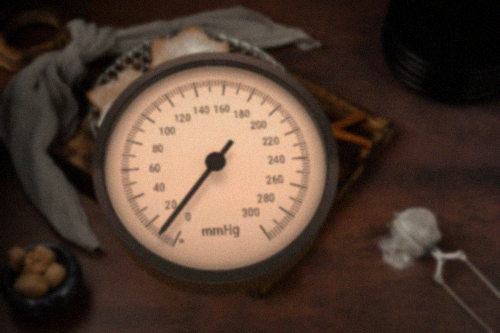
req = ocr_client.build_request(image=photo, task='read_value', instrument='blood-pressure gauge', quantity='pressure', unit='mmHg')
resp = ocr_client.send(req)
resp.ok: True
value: 10 mmHg
